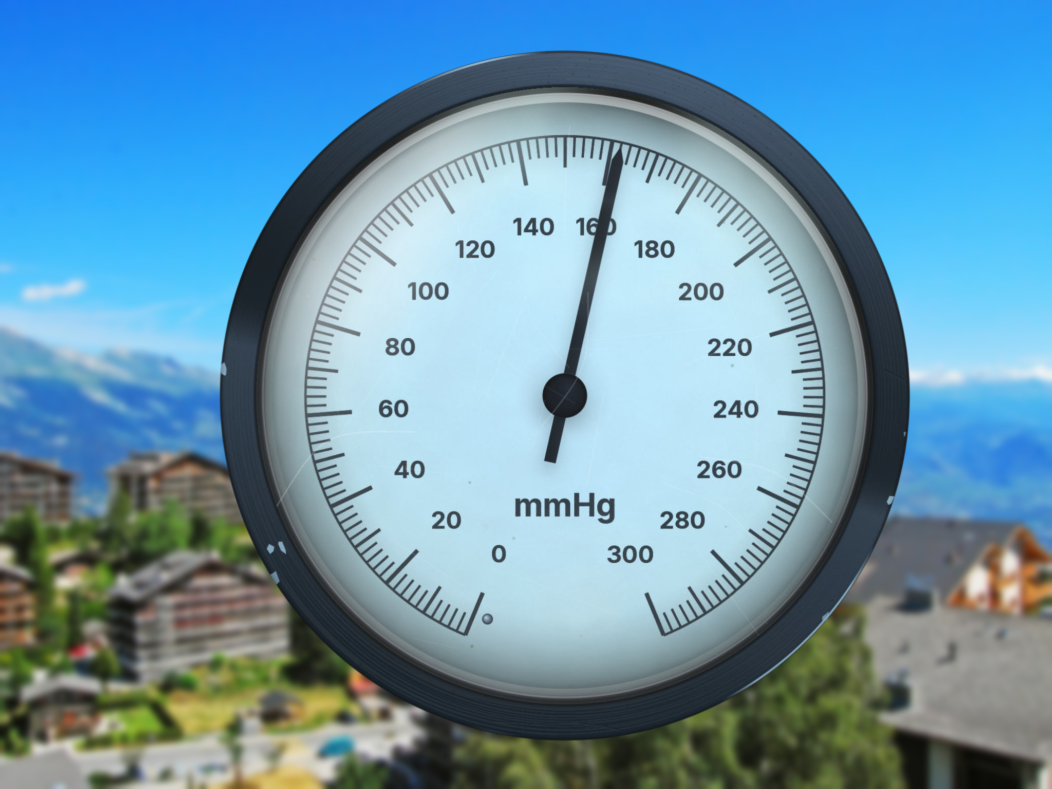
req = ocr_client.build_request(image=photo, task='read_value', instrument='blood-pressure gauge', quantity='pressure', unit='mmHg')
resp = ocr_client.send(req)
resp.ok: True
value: 162 mmHg
